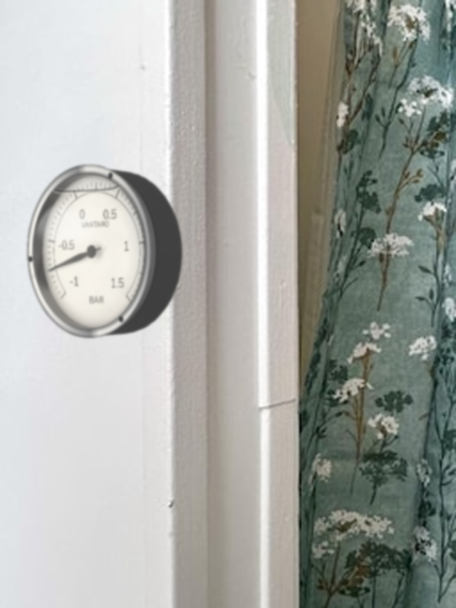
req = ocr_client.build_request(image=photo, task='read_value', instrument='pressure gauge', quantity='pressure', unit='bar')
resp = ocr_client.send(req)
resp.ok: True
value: -0.75 bar
